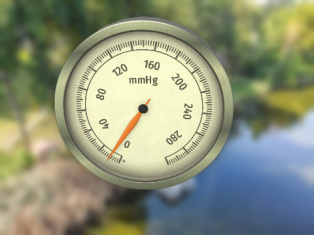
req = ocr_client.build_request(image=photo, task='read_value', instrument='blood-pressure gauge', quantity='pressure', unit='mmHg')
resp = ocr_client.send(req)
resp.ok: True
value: 10 mmHg
